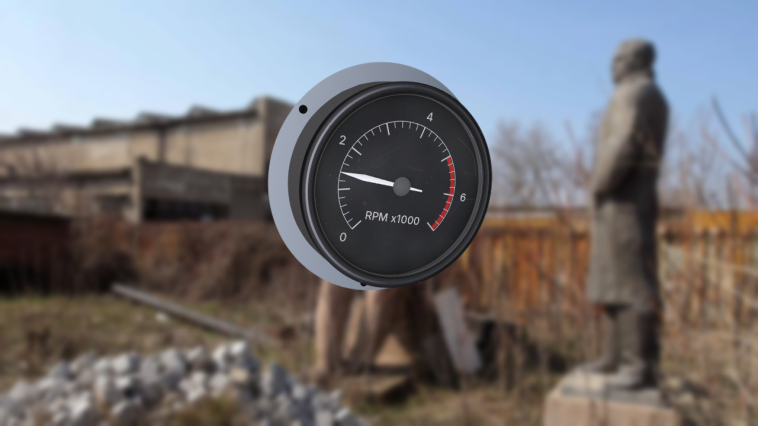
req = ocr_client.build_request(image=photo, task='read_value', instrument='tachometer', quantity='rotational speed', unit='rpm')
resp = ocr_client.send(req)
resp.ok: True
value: 1400 rpm
